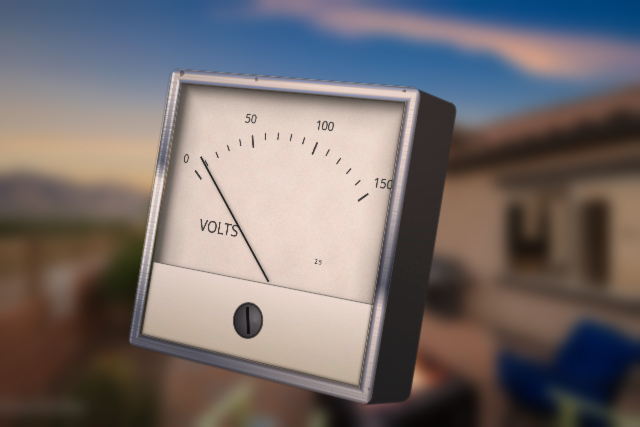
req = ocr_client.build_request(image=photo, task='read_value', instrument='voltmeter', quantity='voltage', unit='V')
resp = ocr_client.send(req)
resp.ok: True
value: 10 V
